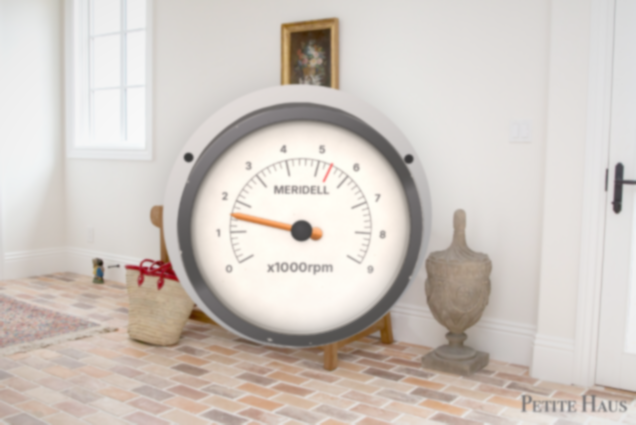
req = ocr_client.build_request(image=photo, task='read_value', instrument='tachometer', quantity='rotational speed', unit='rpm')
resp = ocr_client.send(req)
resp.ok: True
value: 1600 rpm
